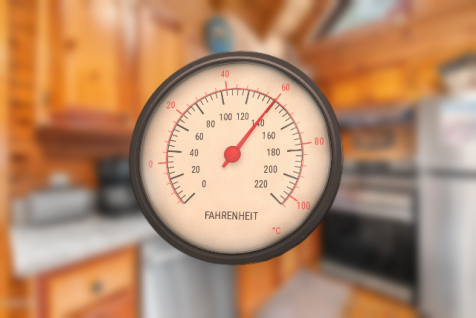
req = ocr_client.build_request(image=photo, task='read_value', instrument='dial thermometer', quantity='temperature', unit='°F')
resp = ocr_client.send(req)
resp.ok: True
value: 140 °F
